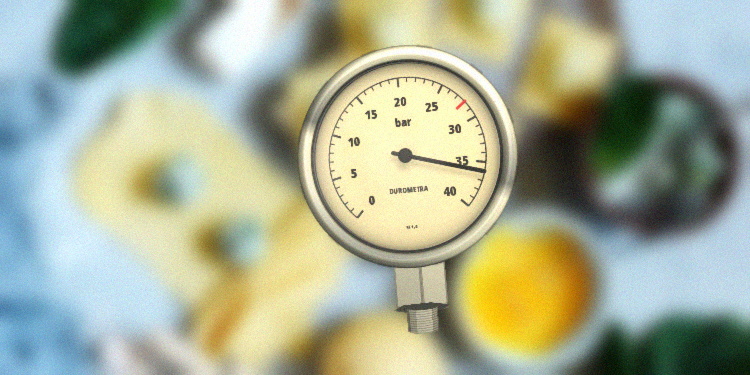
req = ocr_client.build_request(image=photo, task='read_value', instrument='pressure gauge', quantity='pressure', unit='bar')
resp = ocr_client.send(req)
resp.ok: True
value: 36 bar
